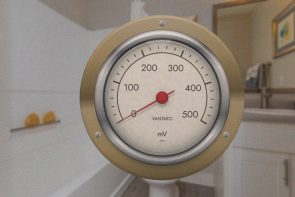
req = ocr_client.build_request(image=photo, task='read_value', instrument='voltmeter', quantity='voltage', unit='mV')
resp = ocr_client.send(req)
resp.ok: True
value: 0 mV
